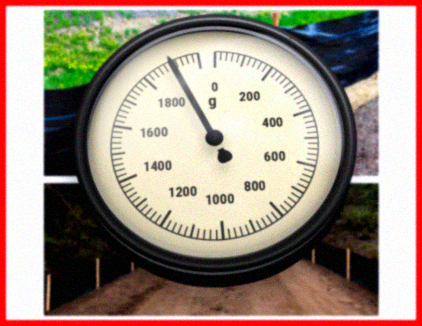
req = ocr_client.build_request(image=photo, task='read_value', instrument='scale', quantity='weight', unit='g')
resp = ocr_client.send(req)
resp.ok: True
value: 1900 g
